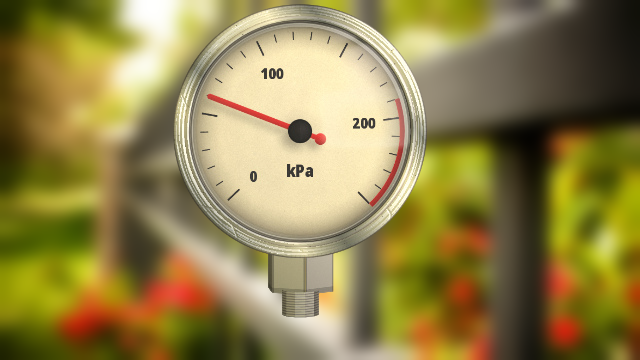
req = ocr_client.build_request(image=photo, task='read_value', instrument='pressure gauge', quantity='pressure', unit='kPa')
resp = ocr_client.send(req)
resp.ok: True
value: 60 kPa
